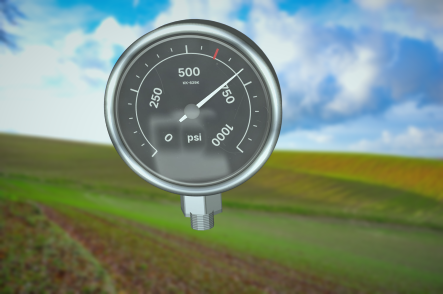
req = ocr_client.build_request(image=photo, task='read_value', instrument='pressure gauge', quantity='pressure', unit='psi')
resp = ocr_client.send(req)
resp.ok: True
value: 700 psi
